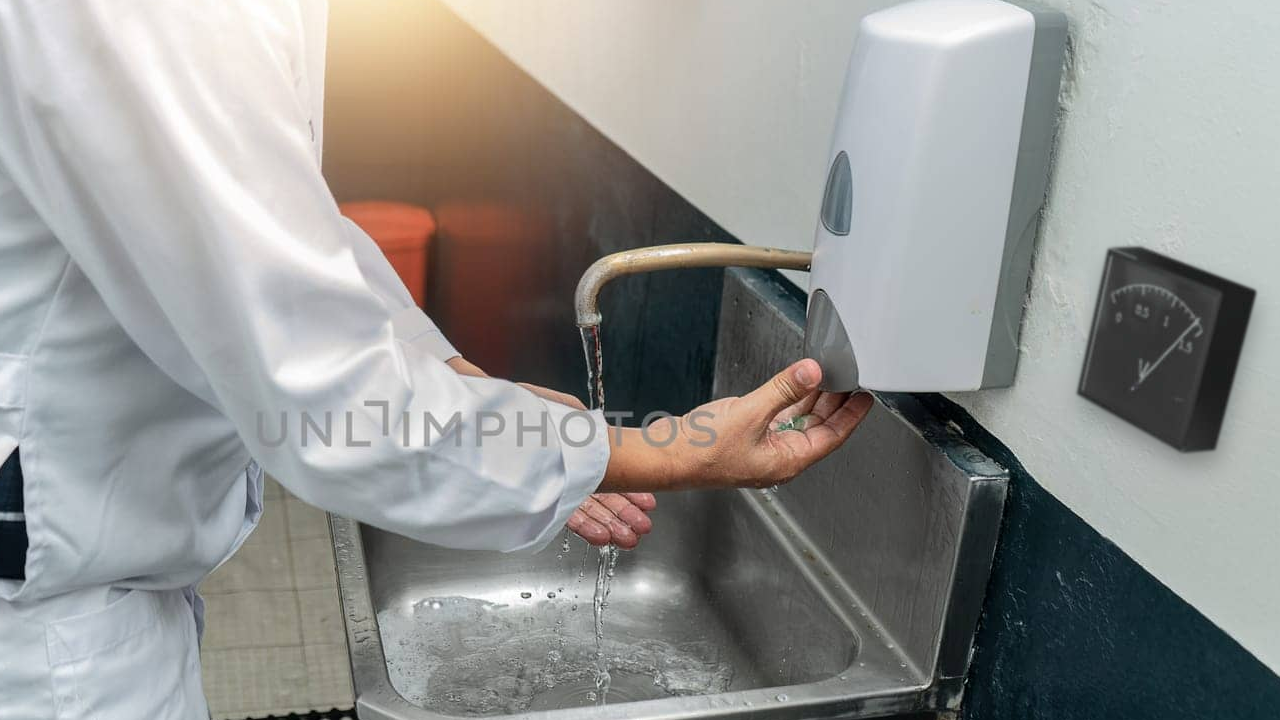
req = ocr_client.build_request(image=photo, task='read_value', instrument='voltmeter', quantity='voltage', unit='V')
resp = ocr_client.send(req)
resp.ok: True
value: 1.4 V
